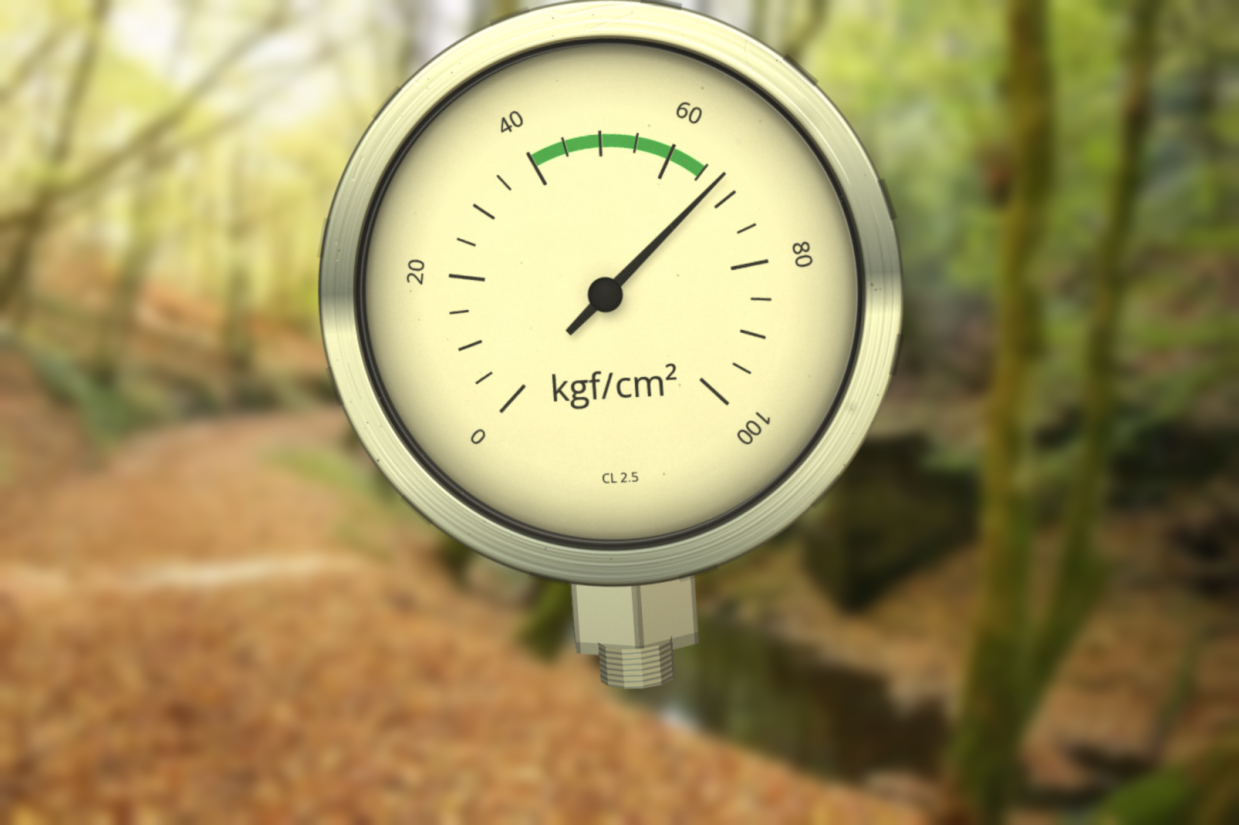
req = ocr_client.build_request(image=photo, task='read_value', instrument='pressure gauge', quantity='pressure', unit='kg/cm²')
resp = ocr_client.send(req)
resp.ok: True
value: 67.5 kg/cm²
